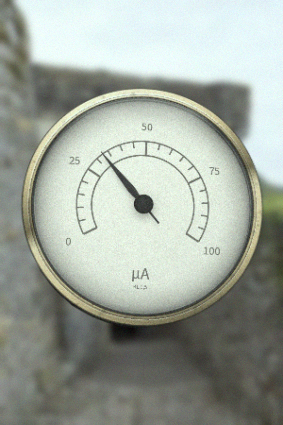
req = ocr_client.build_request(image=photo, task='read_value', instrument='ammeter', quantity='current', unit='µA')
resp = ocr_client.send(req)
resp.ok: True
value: 32.5 µA
